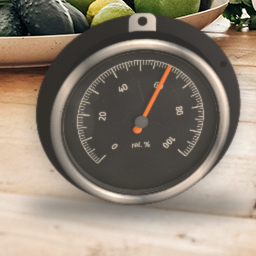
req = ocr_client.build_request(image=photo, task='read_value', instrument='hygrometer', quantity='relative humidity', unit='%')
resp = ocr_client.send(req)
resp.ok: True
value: 60 %
